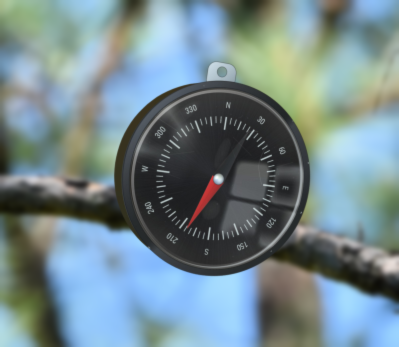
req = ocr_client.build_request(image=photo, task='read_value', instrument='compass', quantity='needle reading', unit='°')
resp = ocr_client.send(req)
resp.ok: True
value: 205 °
